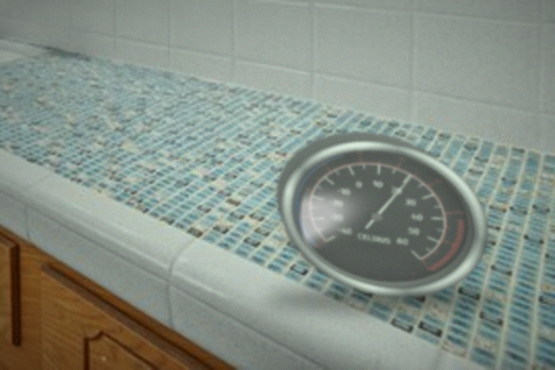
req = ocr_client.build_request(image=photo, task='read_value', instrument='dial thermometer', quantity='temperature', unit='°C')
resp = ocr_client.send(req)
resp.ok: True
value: 20 °C
